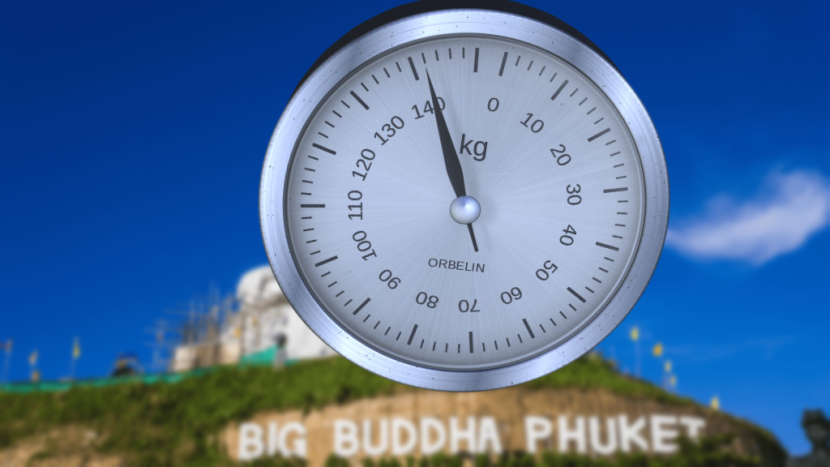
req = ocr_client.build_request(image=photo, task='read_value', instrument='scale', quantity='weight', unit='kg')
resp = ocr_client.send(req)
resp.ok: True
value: 142 kg
